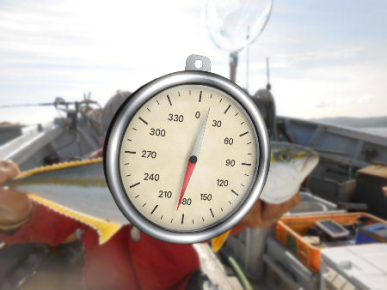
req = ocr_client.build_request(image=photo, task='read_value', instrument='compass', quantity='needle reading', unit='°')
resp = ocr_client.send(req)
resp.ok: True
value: 190 °
